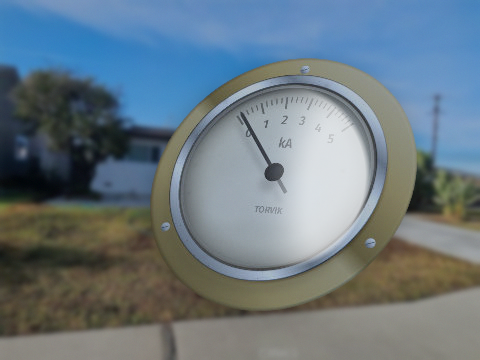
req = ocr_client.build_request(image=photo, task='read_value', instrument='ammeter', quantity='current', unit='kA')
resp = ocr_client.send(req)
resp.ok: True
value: 0.2 kA
